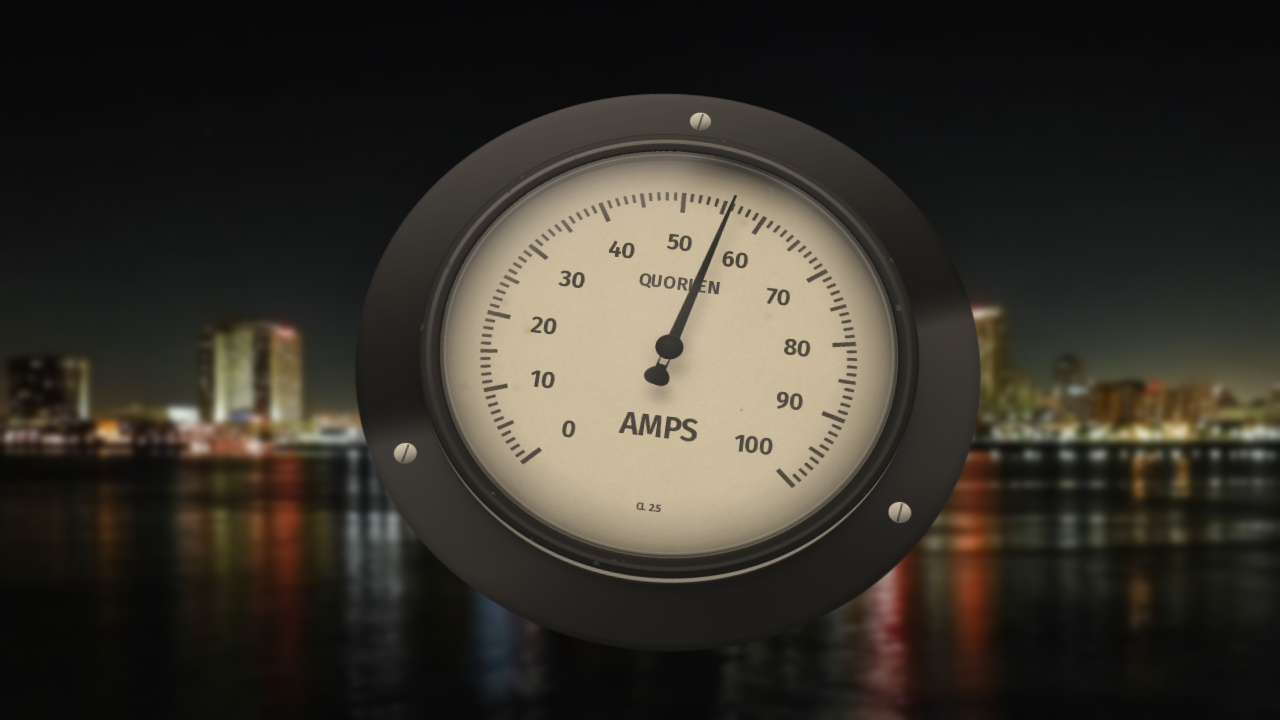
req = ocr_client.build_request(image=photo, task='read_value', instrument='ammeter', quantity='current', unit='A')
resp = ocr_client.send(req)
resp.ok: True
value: 56 A
